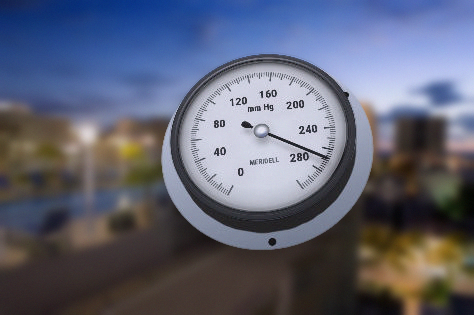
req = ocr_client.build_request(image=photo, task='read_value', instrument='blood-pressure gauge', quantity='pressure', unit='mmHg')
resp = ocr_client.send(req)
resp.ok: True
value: 270 mmHg
